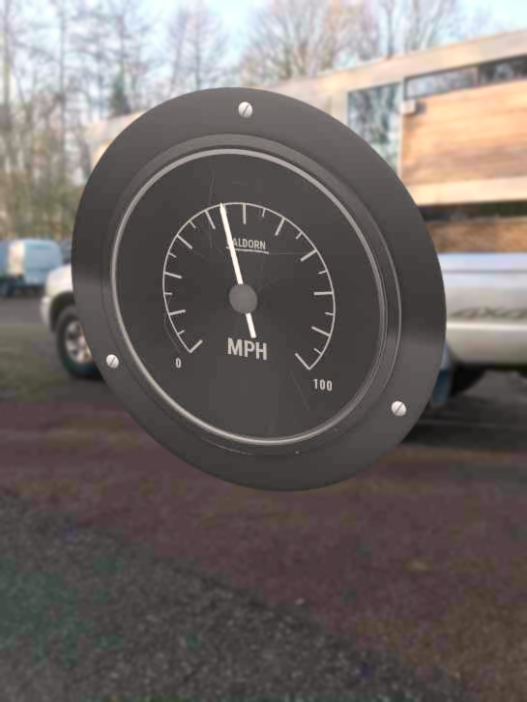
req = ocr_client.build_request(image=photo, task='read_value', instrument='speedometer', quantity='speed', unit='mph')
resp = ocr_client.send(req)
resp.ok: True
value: 45 mph
